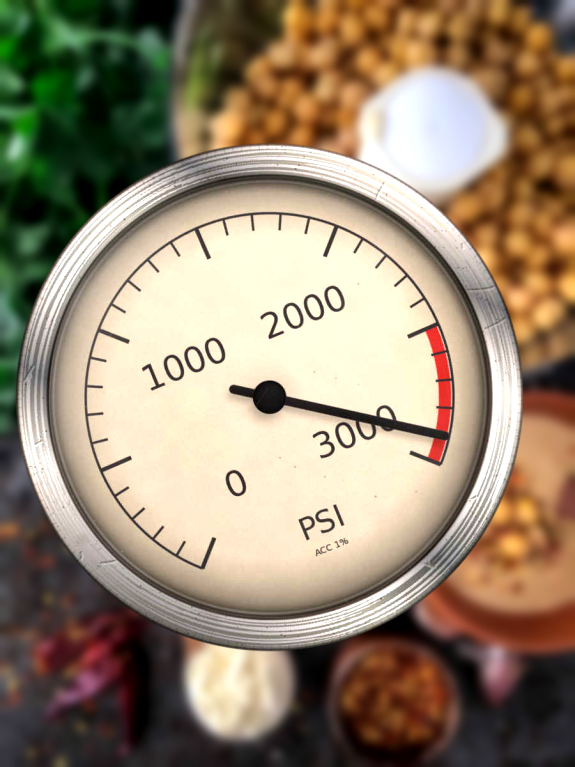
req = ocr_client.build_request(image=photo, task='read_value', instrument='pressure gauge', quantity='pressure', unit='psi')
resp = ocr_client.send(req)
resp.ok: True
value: 2900 psi
